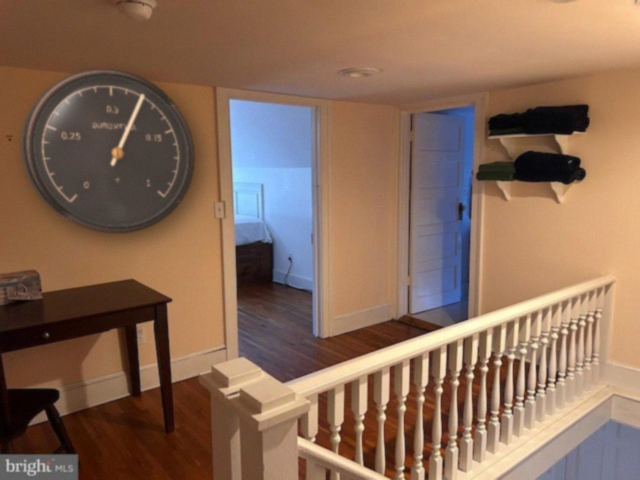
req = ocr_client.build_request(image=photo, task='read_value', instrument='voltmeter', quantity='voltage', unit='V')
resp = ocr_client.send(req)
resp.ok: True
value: 0.6 V
